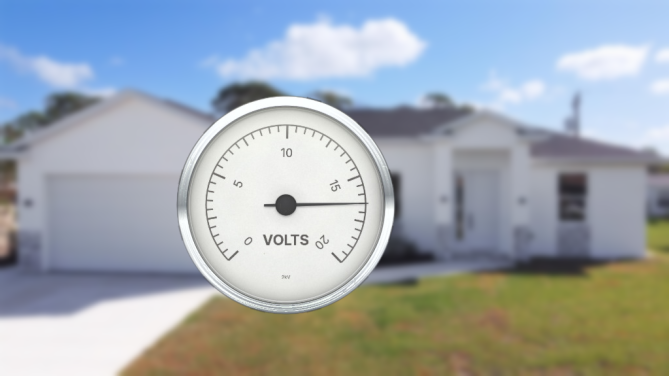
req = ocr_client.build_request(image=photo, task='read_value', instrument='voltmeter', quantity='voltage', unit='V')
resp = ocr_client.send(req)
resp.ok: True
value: 16.5 V
